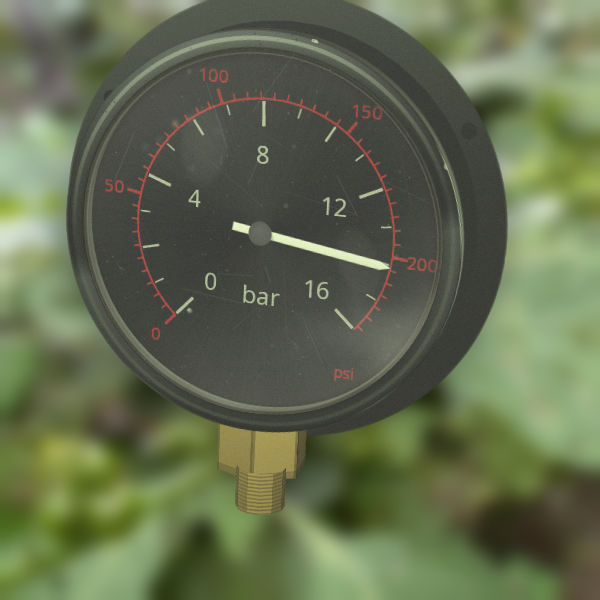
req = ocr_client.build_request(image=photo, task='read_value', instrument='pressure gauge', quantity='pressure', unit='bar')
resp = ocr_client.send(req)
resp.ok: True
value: 14 bar
